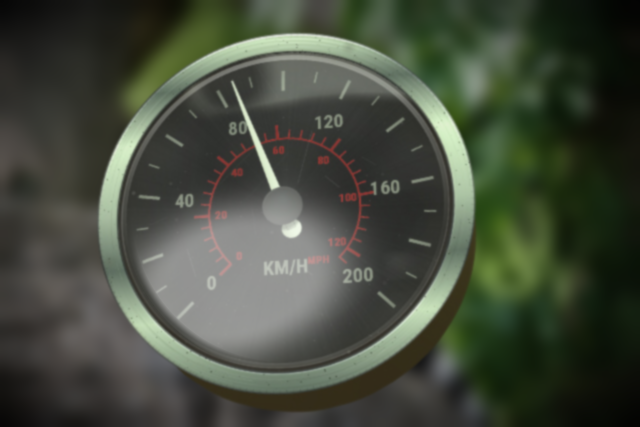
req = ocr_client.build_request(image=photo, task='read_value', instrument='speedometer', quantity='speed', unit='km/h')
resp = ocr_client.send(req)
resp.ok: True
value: 85 km/h
